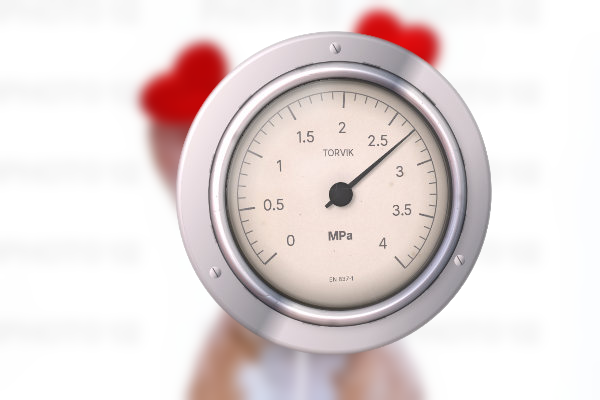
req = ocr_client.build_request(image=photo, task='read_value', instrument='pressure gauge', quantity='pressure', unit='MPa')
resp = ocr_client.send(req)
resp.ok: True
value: 2.7 MPa
